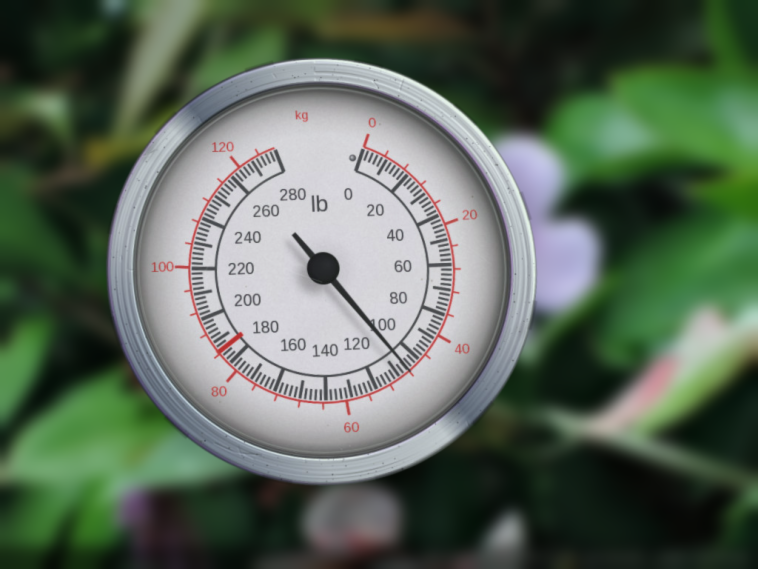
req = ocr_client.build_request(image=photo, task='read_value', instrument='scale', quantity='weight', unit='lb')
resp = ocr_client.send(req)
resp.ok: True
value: 106 lb
